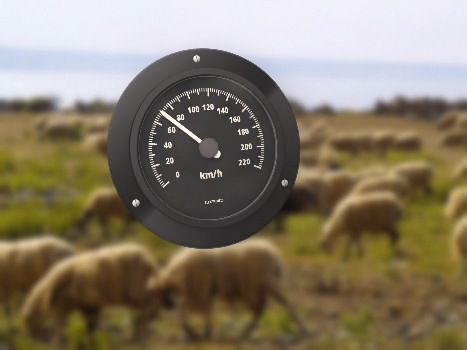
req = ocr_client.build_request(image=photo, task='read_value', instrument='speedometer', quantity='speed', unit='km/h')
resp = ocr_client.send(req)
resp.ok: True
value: 70 km/h
